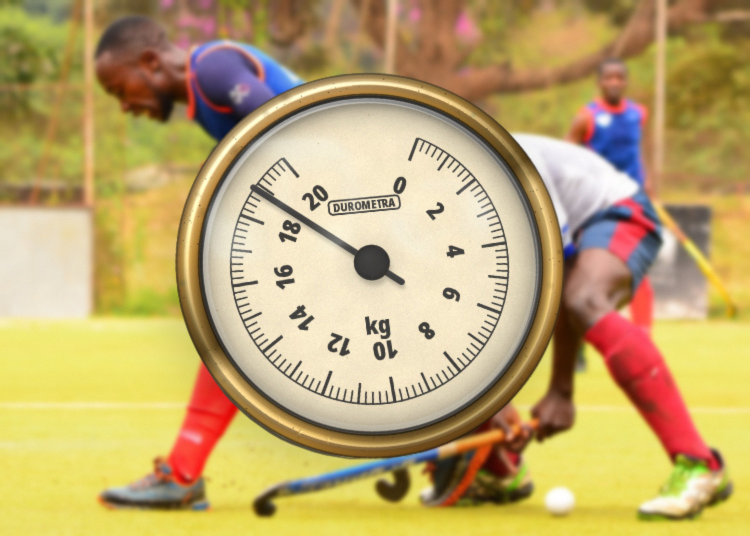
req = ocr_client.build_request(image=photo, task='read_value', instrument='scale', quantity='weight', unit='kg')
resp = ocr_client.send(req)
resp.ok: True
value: 18.8 kg
